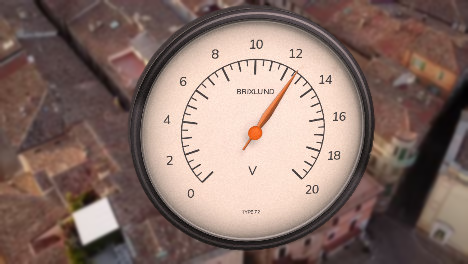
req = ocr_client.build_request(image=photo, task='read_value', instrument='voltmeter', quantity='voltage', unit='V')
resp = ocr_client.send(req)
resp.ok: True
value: 12.5 V
